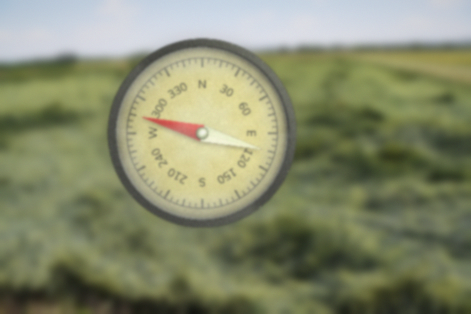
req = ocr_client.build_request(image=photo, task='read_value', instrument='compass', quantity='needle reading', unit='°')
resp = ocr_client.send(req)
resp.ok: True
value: 285 °
